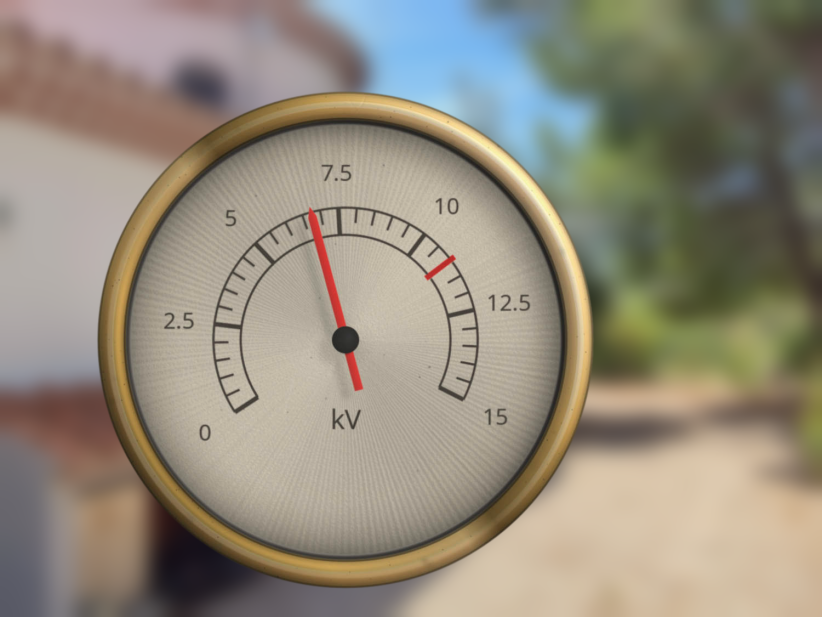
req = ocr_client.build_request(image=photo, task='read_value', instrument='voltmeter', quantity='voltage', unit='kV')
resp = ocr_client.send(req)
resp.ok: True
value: 6.75 kV
